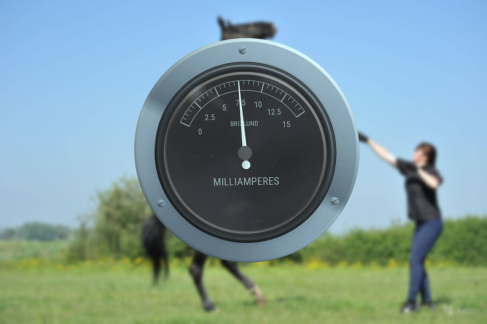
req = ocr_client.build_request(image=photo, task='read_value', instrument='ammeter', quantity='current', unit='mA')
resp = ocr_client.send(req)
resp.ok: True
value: 7.5 mA
